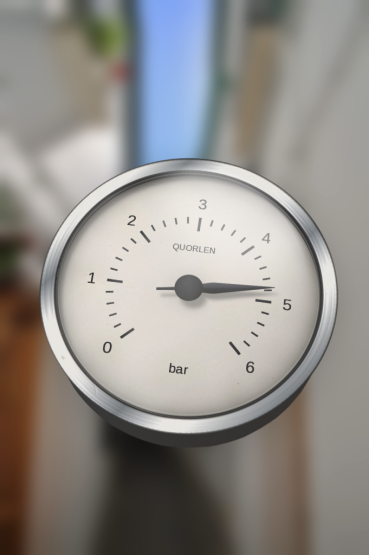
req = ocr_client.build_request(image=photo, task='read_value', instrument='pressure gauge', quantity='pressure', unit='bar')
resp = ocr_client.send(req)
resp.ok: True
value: 4.8 bar
